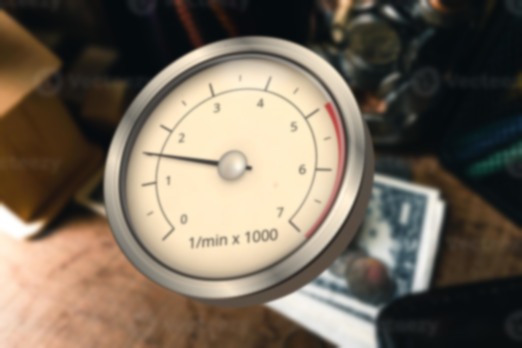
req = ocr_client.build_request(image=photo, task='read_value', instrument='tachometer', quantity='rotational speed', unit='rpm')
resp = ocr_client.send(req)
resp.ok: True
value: 1500 rpm
